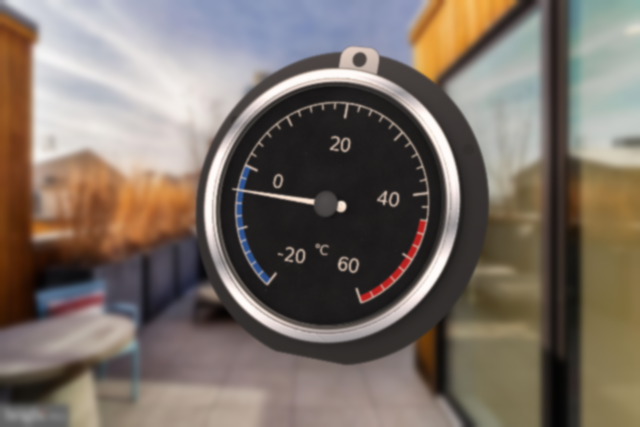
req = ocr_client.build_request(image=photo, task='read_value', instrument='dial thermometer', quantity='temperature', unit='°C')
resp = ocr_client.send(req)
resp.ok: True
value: -4 °C
